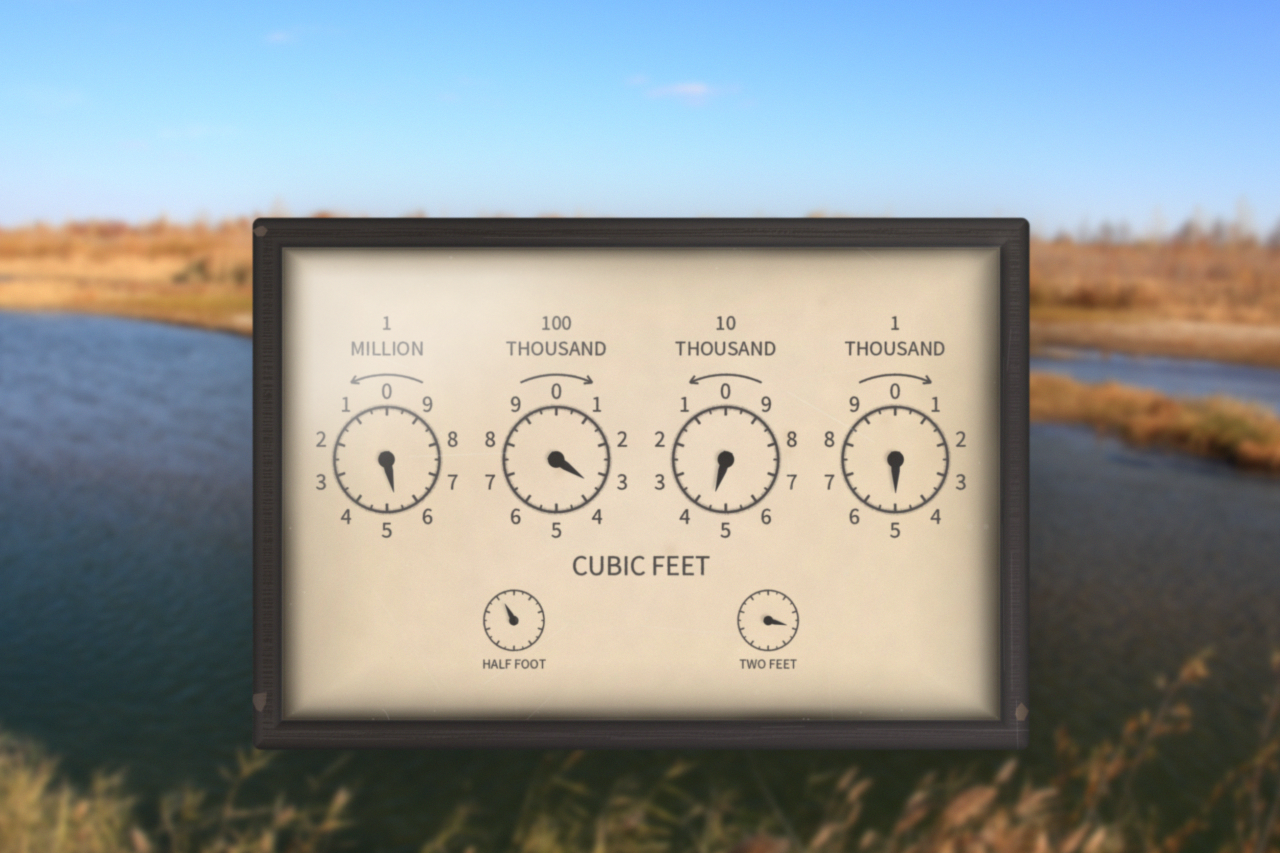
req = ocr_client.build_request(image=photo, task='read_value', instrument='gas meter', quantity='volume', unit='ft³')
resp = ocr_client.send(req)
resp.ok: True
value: 534500 ft³
